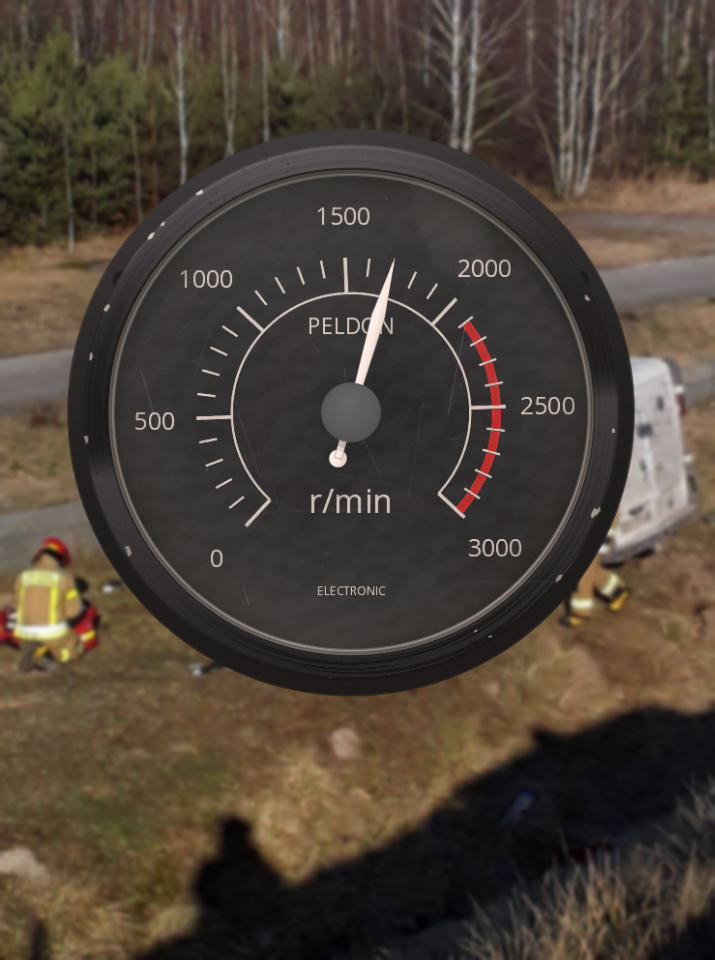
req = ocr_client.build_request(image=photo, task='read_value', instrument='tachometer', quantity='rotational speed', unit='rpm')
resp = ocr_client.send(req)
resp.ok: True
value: 1700 rpm
